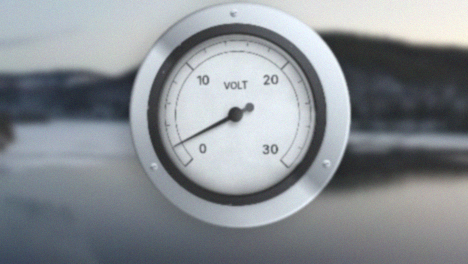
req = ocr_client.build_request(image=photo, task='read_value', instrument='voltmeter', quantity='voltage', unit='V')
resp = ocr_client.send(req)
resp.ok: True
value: 2 V
